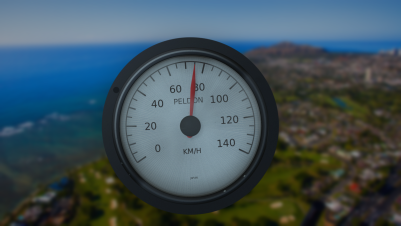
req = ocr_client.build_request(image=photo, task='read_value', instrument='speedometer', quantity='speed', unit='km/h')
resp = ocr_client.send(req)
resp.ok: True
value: 75 km/h
